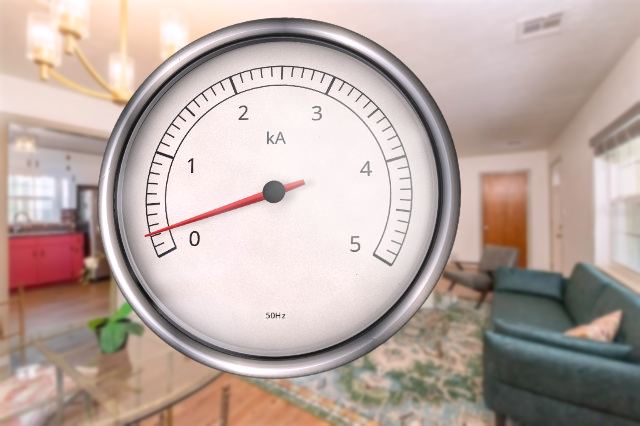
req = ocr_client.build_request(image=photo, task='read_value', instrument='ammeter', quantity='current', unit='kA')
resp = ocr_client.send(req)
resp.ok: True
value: 0.2 kA
